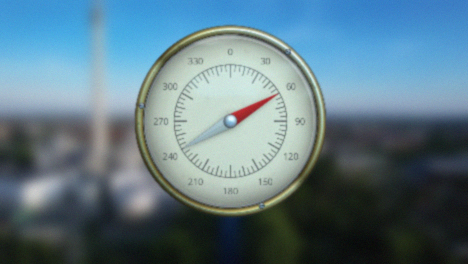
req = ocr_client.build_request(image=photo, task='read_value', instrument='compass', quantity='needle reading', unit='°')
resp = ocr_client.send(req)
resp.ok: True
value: 60 °
